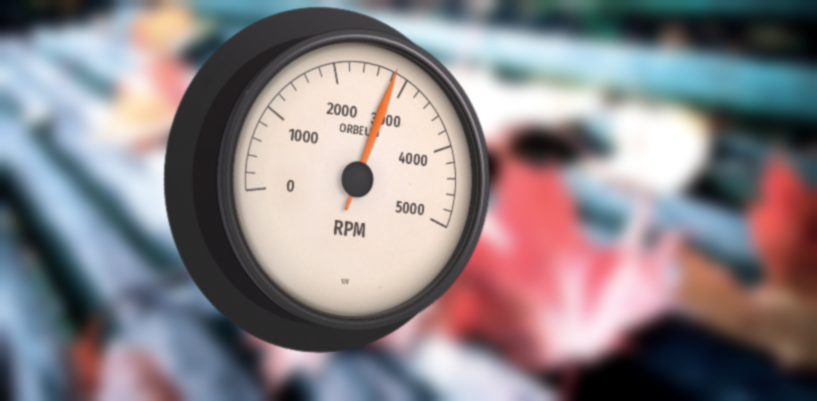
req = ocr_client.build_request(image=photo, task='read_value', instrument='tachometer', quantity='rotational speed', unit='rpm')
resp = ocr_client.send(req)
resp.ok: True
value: 2800 rpm
